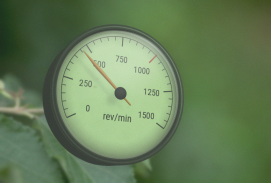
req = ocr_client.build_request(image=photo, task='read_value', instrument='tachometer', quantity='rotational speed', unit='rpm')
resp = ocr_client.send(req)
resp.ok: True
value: 450 rpm
